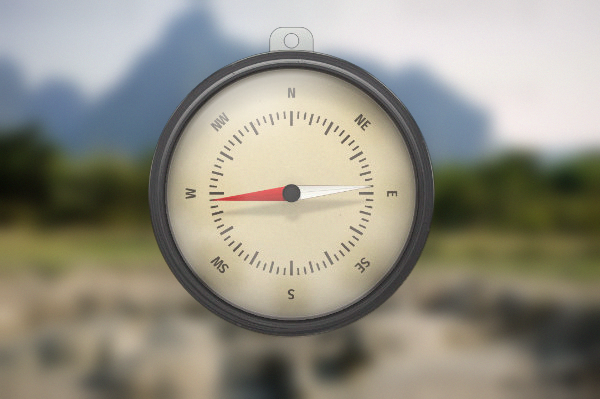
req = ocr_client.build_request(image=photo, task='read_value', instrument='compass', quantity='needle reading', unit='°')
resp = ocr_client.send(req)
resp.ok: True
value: 265 °
